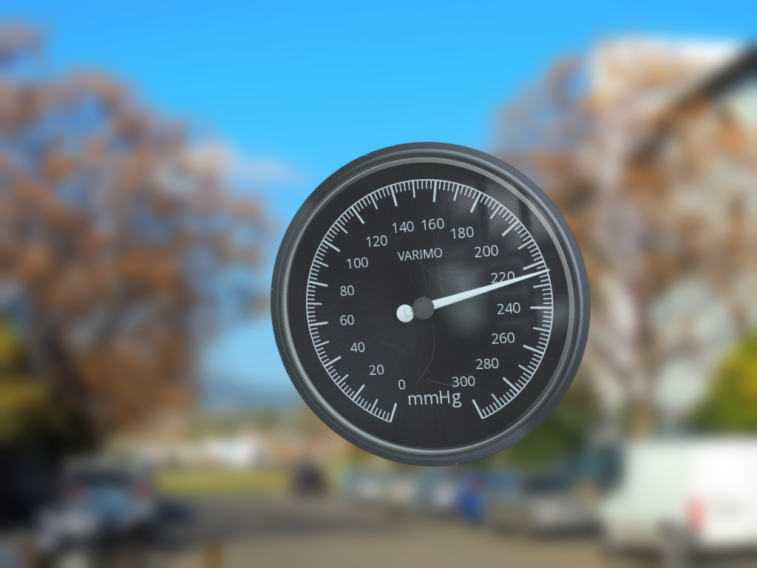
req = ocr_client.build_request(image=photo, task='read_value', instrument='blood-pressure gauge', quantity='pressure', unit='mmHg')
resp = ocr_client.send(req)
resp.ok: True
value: 224 mmHg
